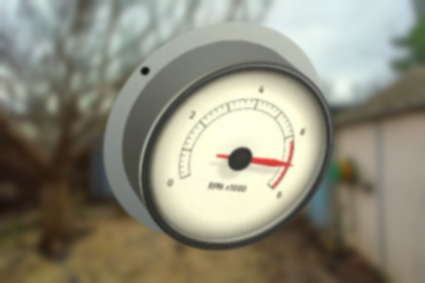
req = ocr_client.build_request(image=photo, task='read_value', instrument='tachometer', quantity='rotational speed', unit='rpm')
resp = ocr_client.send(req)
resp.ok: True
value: 7000 rpm
